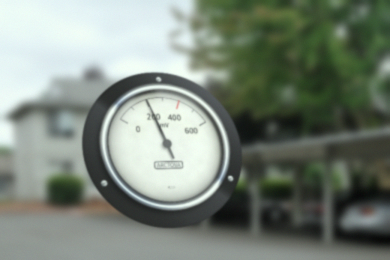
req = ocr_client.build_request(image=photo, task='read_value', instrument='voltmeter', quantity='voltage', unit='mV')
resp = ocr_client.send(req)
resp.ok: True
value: 200 mV
